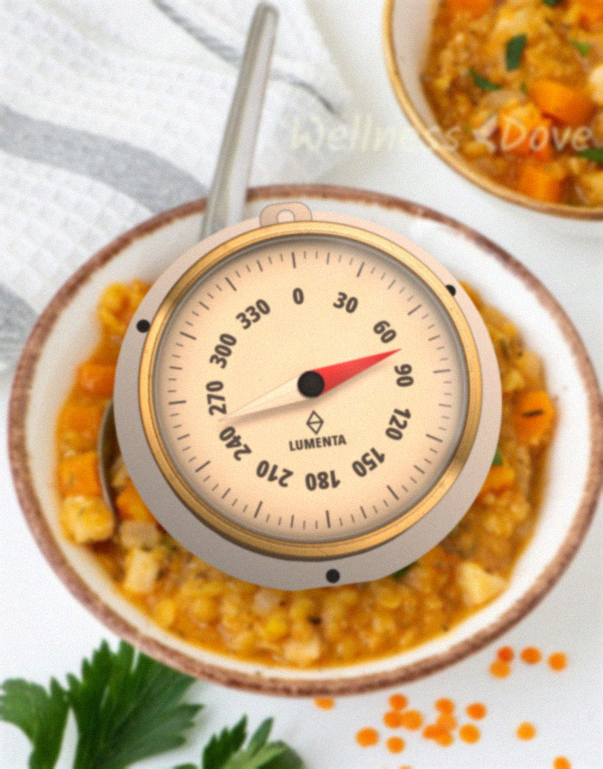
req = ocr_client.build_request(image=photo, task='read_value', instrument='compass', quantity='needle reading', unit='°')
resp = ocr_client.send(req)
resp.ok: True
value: 75 °
